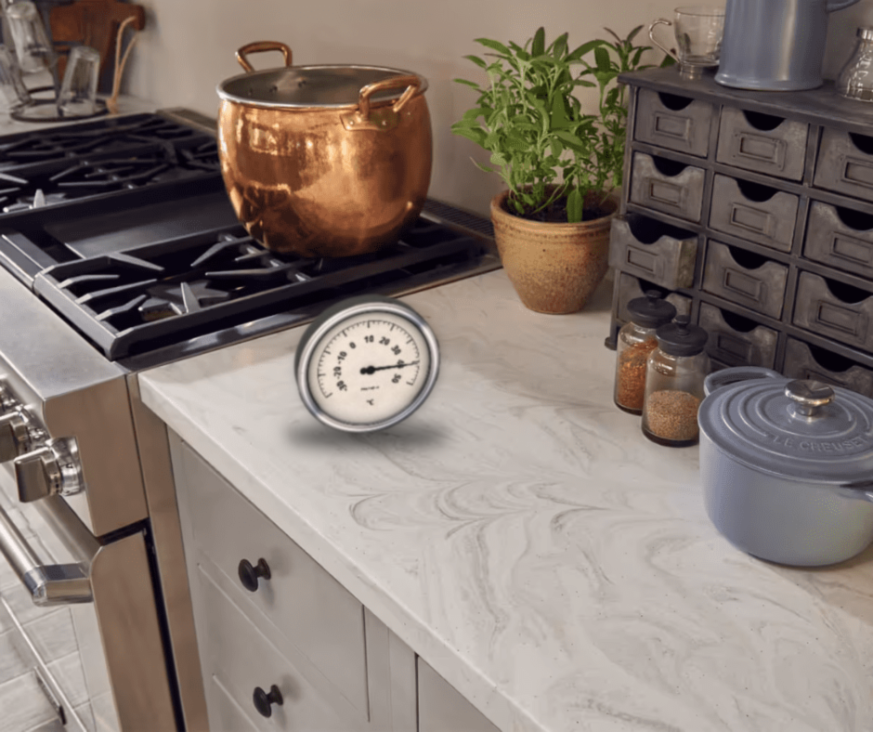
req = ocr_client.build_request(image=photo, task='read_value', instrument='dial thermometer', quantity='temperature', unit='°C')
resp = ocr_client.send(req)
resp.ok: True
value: 40 °C
